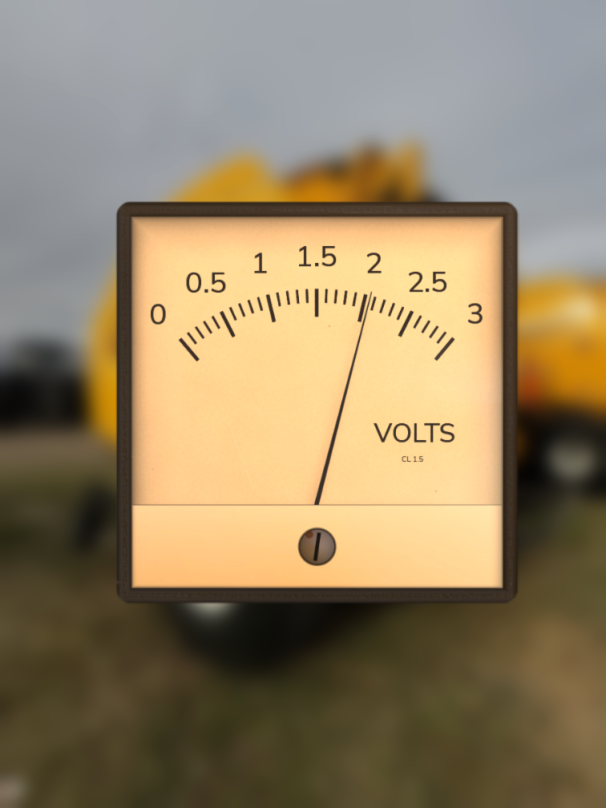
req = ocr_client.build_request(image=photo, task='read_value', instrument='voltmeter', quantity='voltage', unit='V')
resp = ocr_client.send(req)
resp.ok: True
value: 2.05 V
